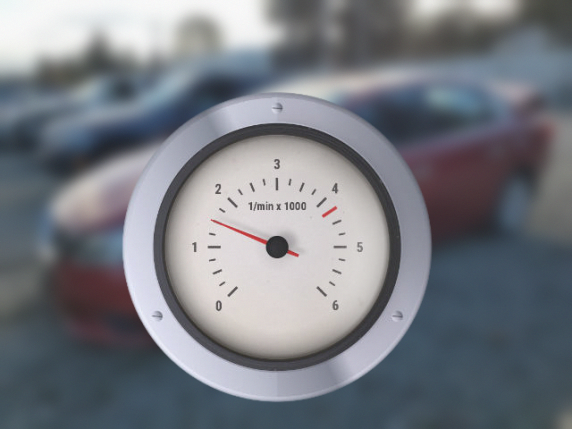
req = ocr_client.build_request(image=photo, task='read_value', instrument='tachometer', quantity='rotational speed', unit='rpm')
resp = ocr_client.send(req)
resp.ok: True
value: 1500 rpm
